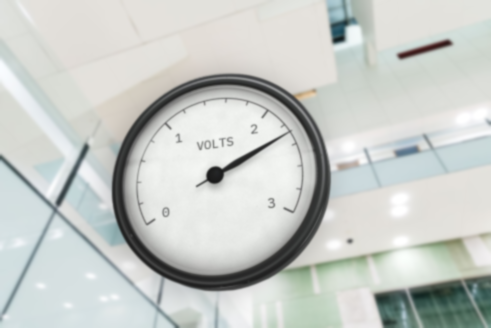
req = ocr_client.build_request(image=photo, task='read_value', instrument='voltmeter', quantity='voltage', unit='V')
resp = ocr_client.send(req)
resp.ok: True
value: 2.3 V
